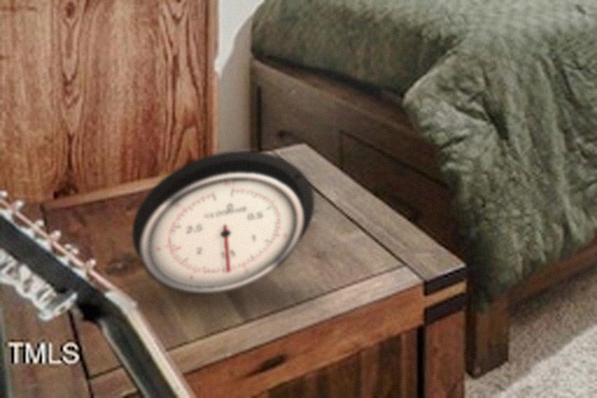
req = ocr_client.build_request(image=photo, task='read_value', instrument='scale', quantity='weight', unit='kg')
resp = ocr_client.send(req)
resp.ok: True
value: 1.5 kg
